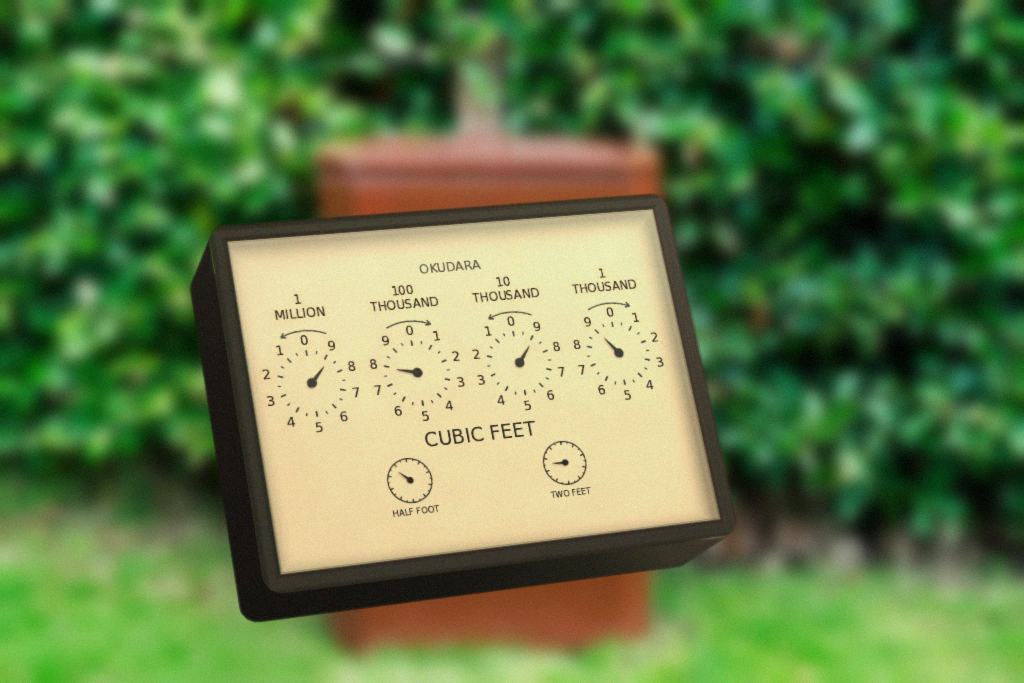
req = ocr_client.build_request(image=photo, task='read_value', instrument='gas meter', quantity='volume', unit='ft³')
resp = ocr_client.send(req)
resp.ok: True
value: 878900 ft³
